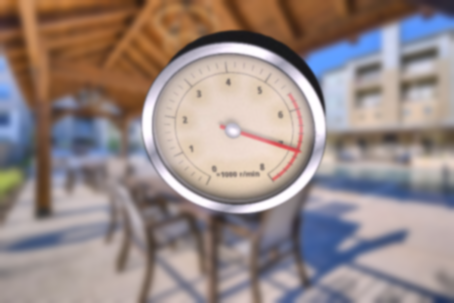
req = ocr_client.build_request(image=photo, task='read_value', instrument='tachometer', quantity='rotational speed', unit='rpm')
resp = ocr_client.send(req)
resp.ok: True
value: 7000 rpm
